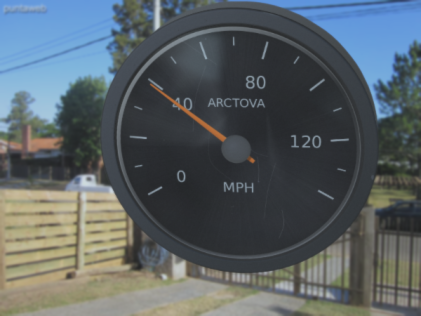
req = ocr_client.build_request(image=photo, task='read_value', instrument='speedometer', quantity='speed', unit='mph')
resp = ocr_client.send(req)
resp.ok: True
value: 40 mph
